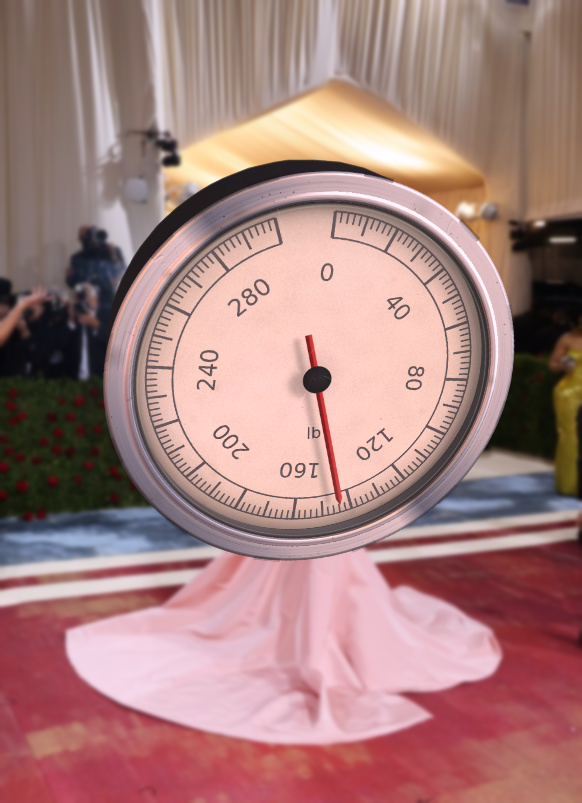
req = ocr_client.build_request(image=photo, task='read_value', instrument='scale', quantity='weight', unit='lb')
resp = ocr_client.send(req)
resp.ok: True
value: 144 lb
